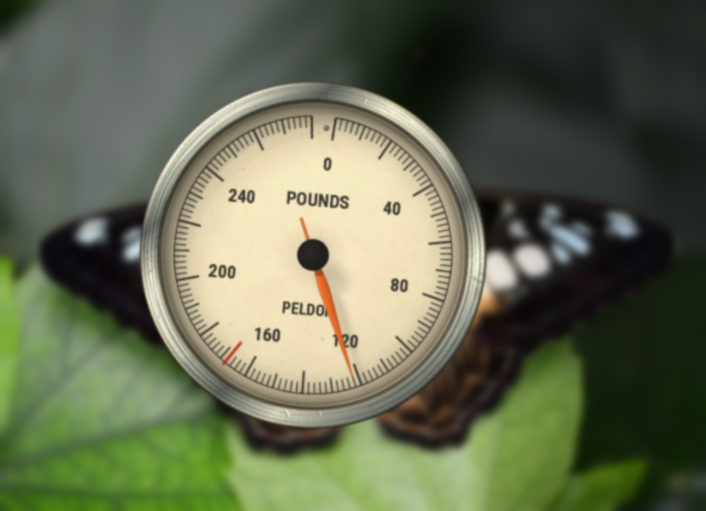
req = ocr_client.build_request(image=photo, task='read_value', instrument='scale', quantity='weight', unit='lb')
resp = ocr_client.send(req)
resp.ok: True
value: 122 lb
